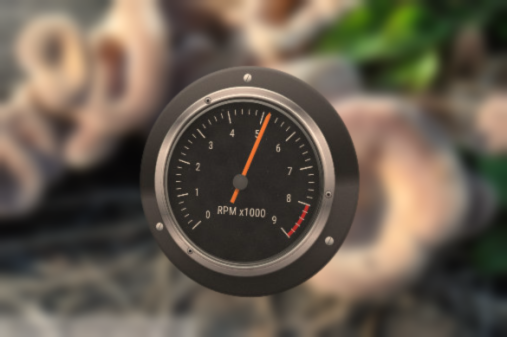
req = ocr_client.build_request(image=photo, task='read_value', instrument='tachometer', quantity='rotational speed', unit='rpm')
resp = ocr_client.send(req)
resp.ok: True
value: 5200 rpm
